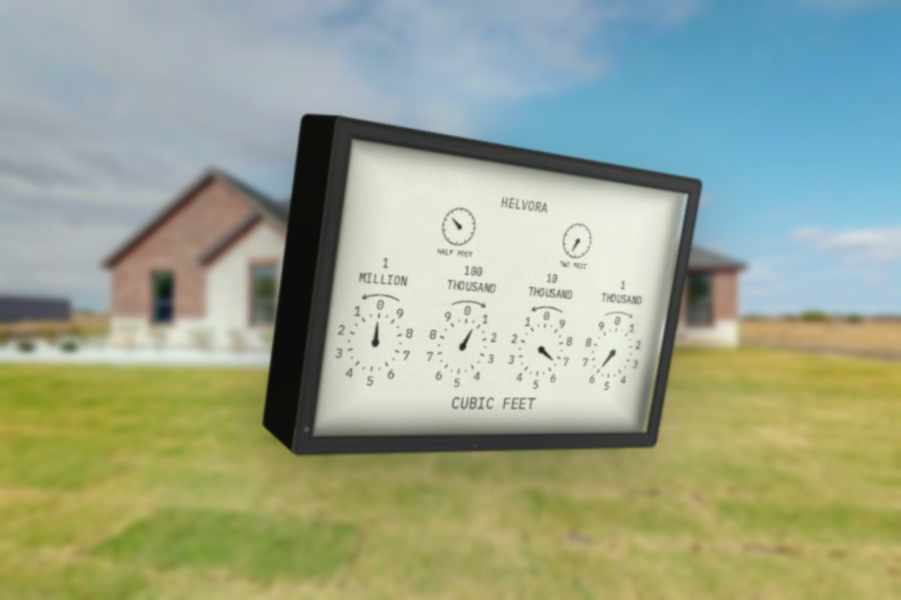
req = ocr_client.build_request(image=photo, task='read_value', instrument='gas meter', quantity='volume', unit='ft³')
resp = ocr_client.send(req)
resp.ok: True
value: 6600 ft³
